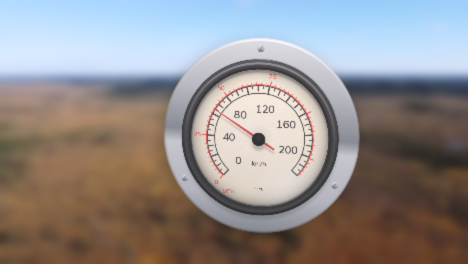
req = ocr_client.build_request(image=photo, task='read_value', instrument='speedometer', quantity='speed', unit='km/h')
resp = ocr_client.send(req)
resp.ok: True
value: 65 km/h
